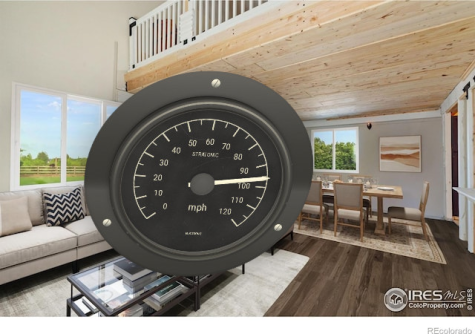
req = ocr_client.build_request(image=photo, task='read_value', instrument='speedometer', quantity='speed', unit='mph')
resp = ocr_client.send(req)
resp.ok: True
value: 95 mph
